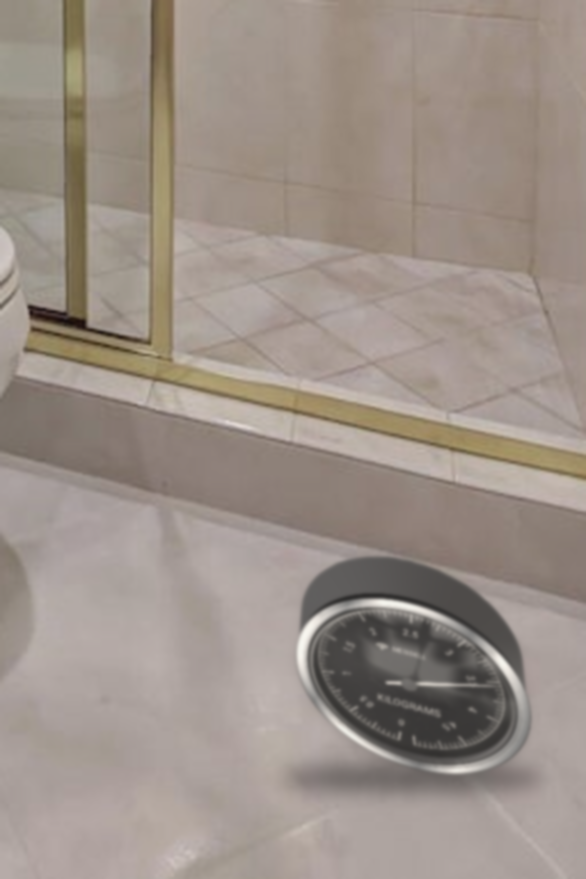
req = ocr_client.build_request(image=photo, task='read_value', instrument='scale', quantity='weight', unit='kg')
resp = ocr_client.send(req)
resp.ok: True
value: 3.5 kg
